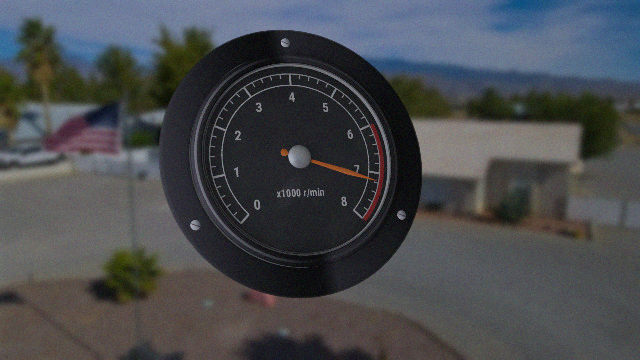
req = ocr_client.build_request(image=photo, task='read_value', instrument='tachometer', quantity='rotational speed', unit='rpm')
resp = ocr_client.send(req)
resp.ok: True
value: 7200 rpm
